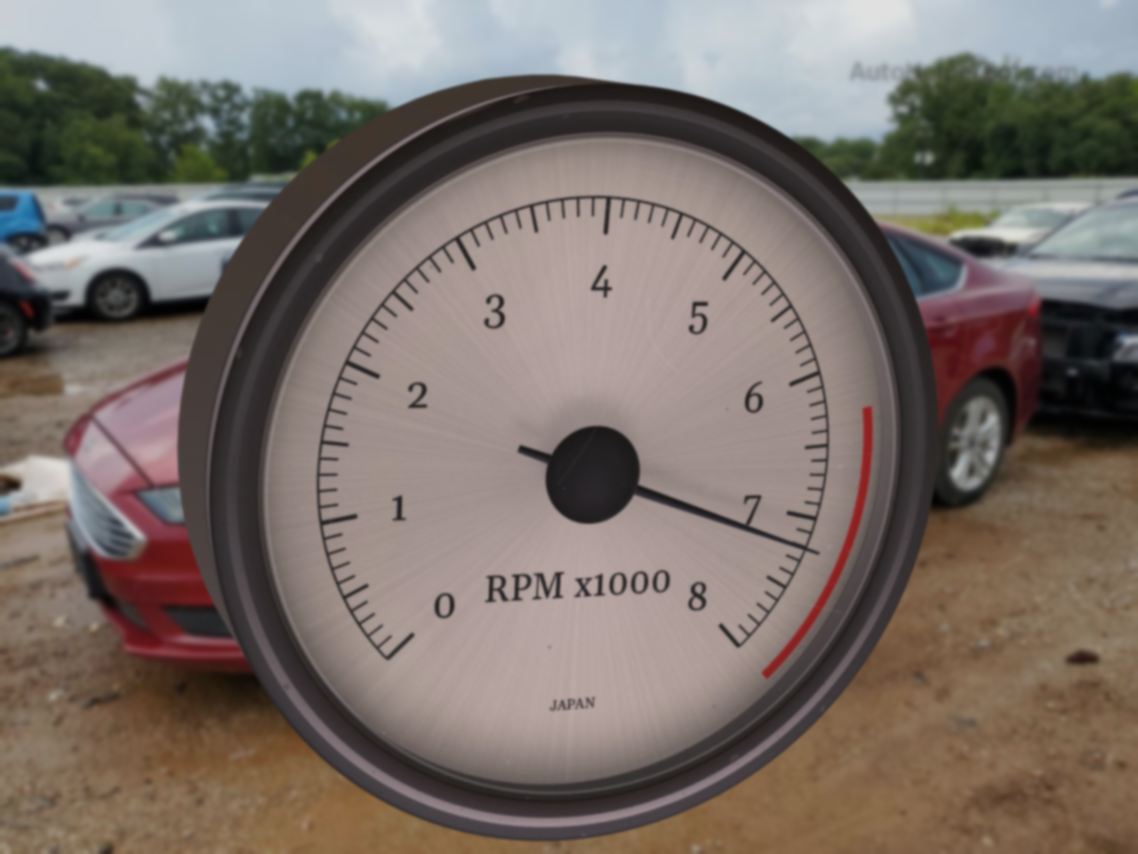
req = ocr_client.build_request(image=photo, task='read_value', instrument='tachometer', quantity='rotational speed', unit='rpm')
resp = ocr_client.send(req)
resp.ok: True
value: 7200 rpm
